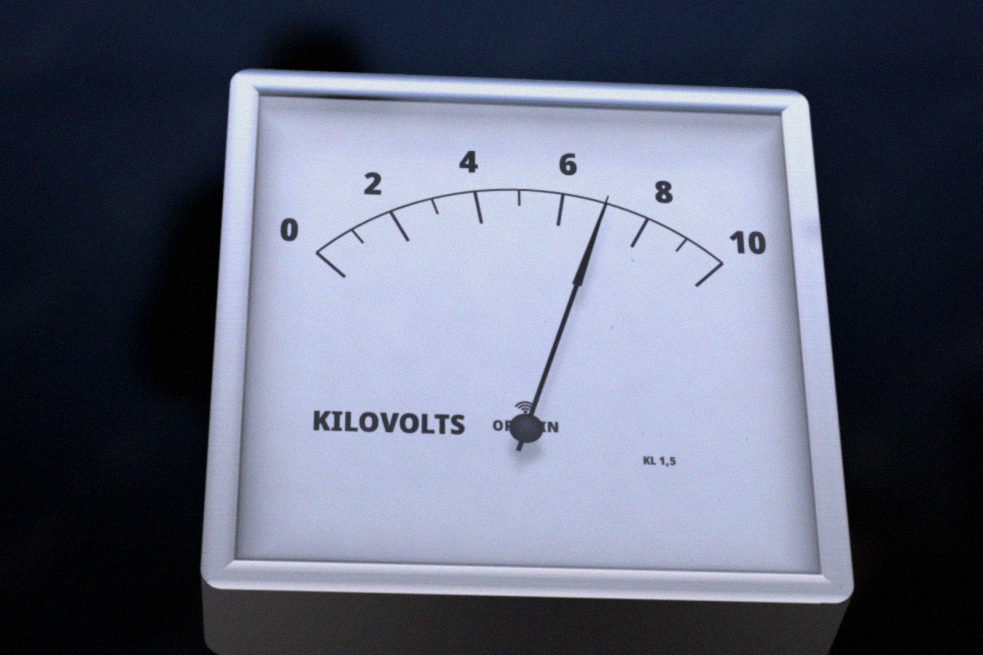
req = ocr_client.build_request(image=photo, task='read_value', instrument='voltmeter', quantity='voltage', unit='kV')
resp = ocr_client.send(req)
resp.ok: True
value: 7 kV
